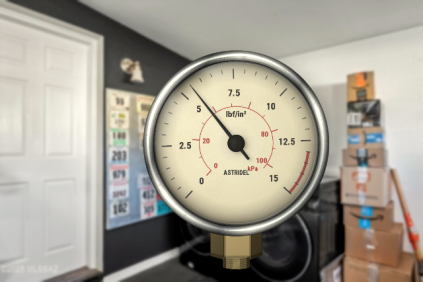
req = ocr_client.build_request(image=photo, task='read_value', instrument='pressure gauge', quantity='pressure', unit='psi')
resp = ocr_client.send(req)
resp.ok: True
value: 5.5 psi
